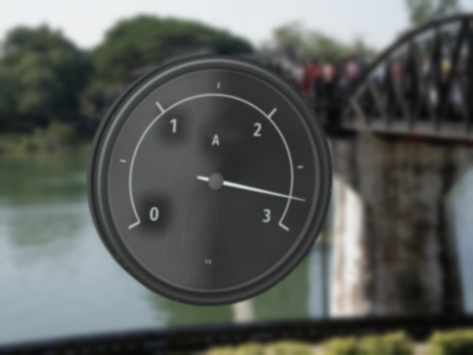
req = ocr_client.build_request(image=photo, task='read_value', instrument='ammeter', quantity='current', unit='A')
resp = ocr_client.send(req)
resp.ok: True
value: 2.75 A
